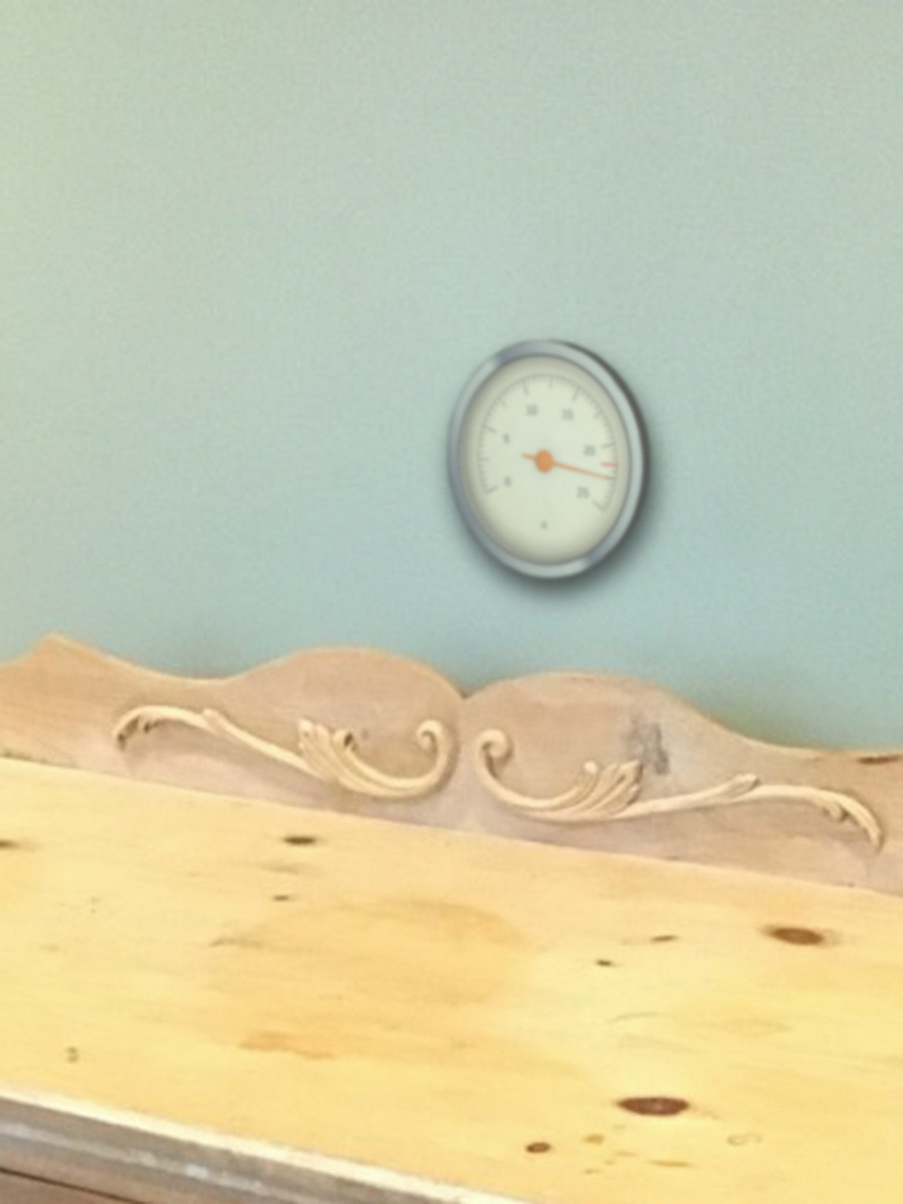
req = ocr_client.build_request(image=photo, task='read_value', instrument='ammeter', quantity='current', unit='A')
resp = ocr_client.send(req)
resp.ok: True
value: 22.5 A
